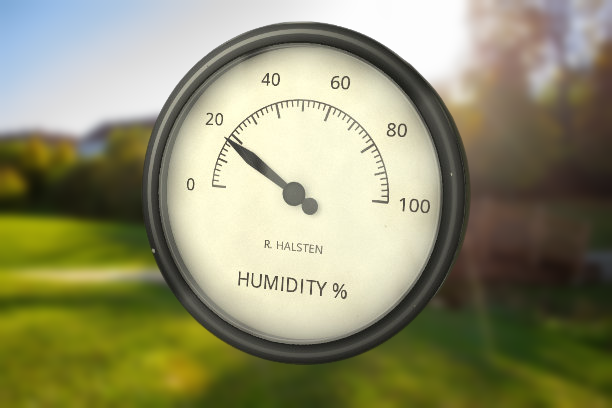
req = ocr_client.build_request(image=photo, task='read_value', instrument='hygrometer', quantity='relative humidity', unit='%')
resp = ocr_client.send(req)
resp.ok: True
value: 18 %
